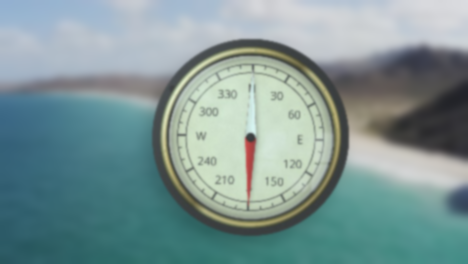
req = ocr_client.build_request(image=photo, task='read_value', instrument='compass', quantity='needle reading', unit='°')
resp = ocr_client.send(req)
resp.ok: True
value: 180 °
